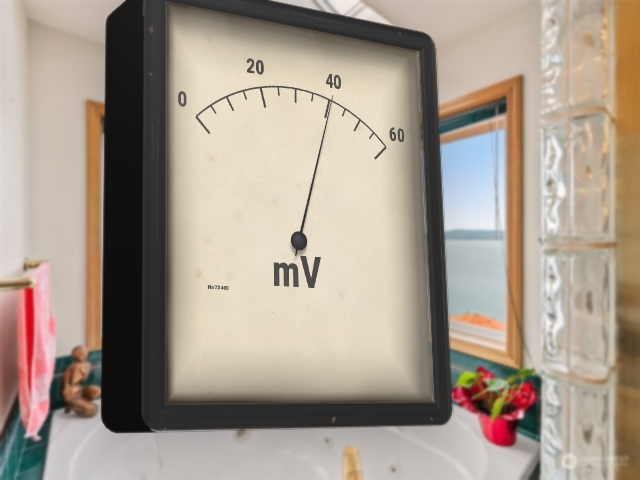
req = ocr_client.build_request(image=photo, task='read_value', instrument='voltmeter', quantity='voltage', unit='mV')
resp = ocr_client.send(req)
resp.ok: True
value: 40 mV
